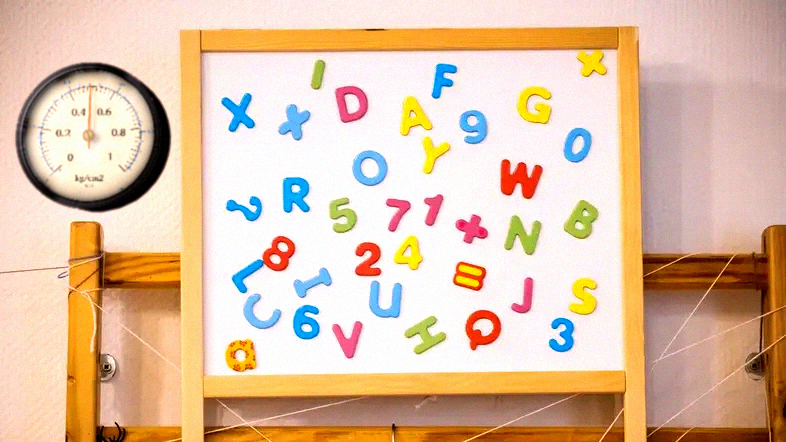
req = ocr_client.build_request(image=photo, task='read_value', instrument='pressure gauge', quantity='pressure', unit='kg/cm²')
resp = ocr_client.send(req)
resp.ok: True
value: 0.5 kg/cm²
